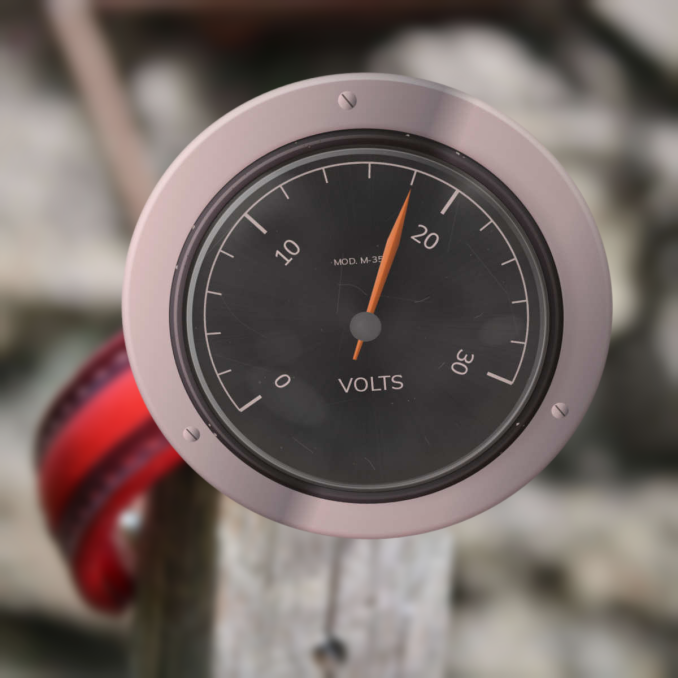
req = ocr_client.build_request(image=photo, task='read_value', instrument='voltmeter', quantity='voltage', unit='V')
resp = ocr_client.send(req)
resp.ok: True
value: 18 V
